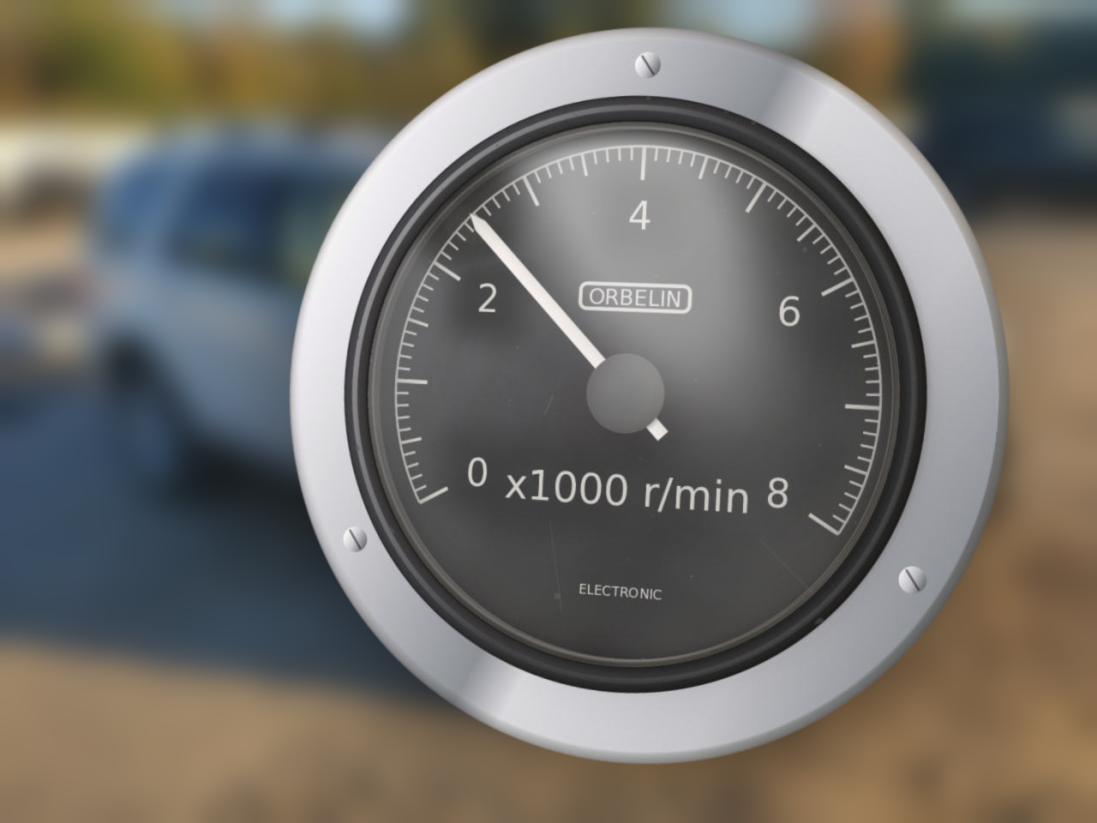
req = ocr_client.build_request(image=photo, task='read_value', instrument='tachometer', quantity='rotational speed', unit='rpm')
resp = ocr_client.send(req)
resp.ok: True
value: 2500 rpm
